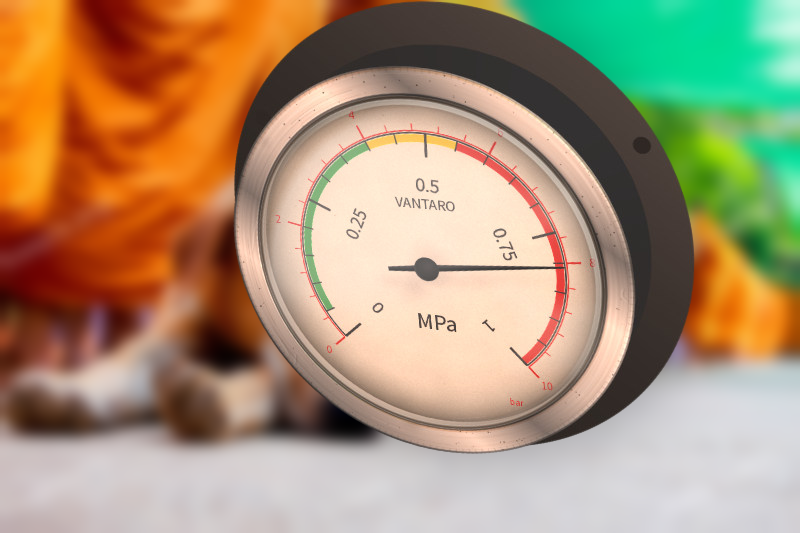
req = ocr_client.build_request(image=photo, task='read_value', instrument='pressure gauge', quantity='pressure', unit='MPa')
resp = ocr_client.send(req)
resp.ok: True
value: 0.8 MPa
